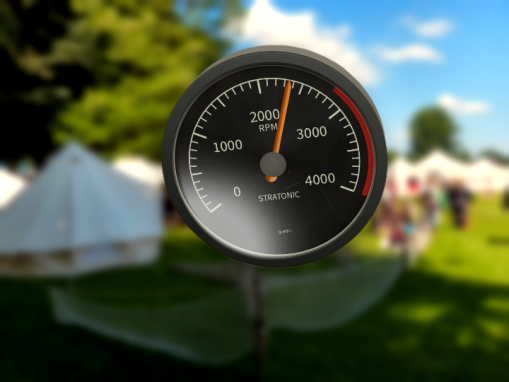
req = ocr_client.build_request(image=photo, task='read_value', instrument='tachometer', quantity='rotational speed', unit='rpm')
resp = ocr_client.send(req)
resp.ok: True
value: 2350 rpm
